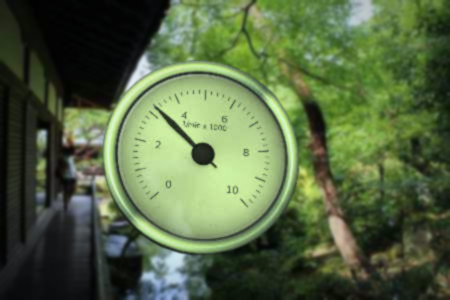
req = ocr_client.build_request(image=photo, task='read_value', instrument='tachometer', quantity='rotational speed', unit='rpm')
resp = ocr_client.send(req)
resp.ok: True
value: 3200 rpm
